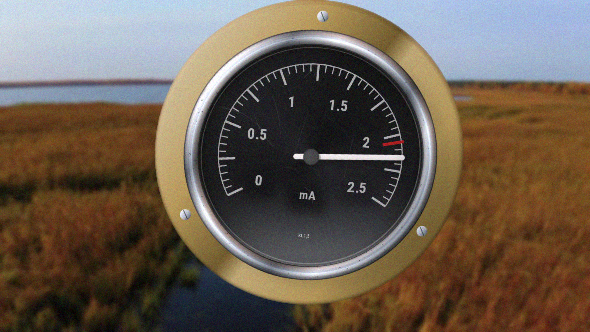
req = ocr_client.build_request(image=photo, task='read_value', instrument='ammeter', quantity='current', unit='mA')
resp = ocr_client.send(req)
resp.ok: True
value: 2.15 mA
